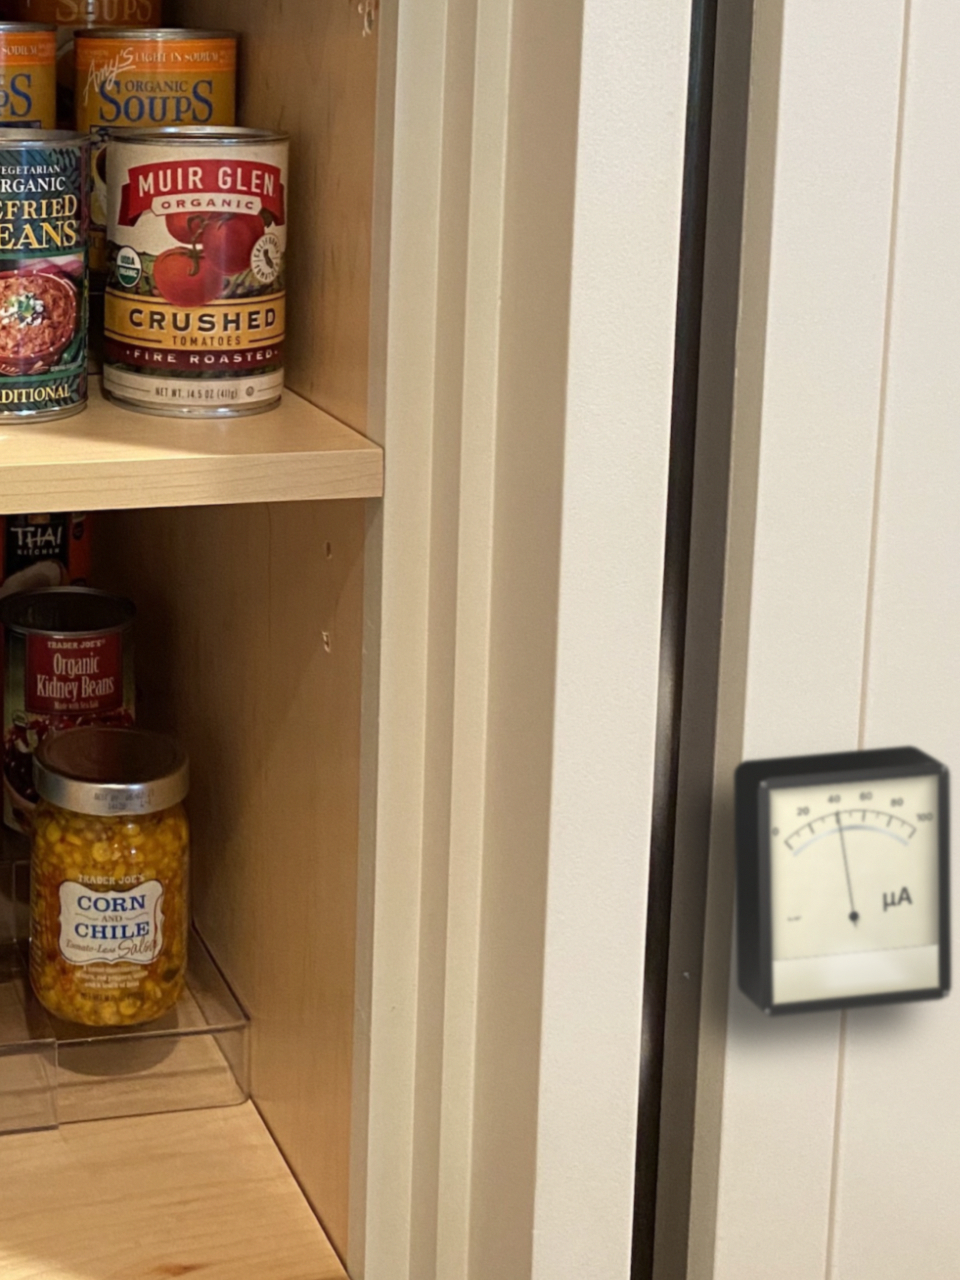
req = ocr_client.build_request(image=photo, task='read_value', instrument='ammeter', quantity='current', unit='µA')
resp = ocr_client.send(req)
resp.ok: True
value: 40 µA
